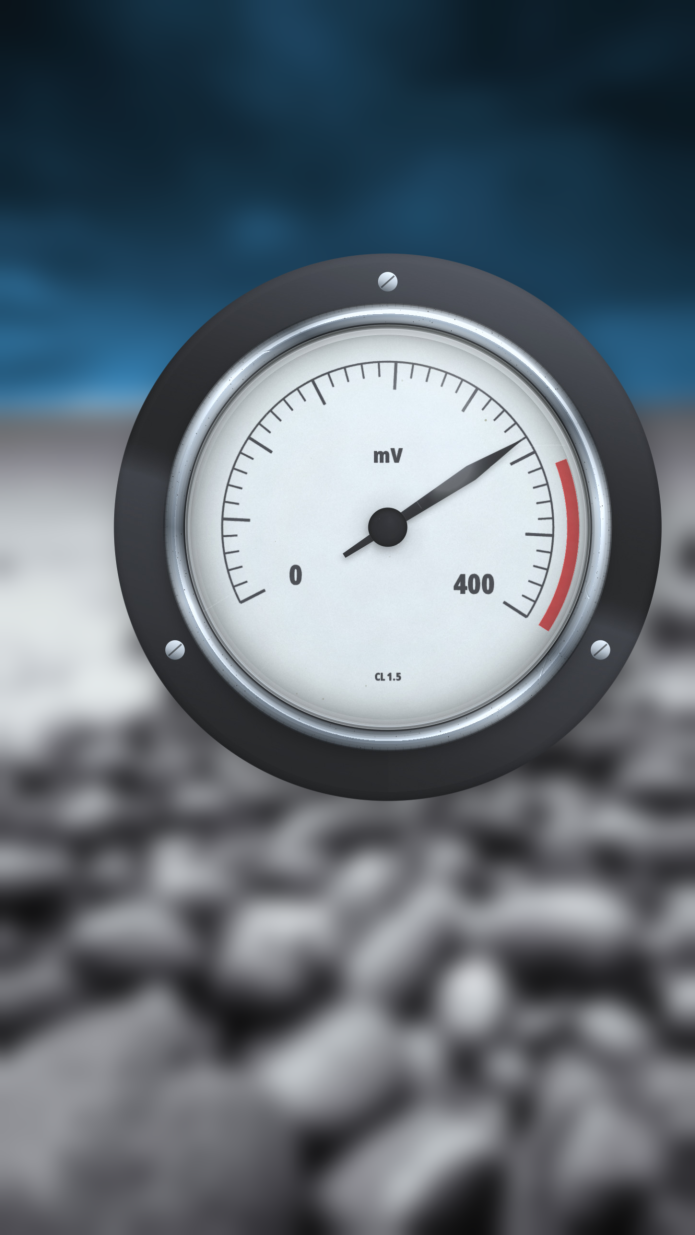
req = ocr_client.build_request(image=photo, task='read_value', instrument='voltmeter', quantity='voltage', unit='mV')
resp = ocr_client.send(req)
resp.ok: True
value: 290 mV
